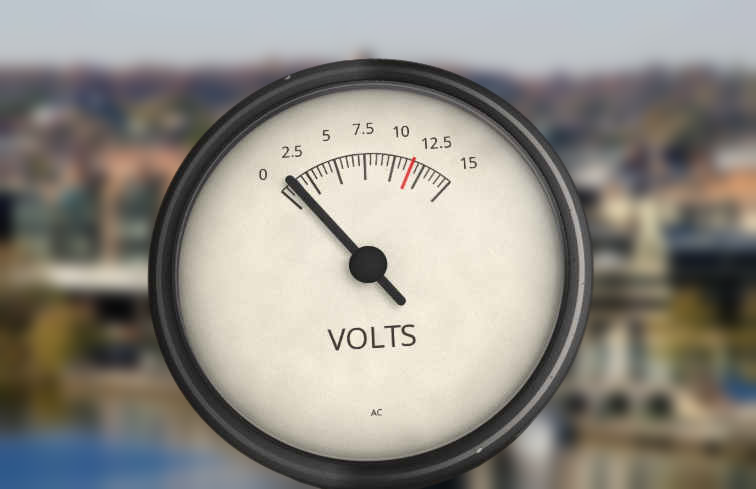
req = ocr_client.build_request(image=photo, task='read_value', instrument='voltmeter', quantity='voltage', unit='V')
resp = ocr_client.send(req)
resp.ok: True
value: 1 V
